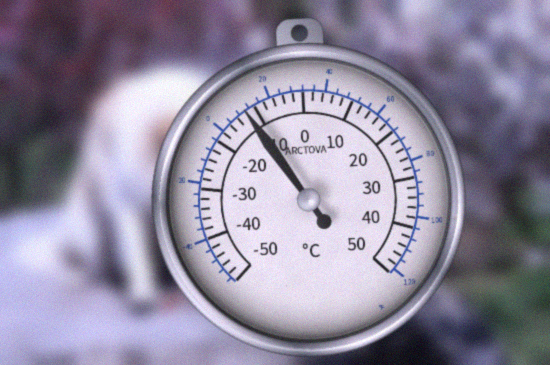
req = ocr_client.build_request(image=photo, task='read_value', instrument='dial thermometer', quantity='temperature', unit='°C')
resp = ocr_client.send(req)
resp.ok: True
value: -12 °C
